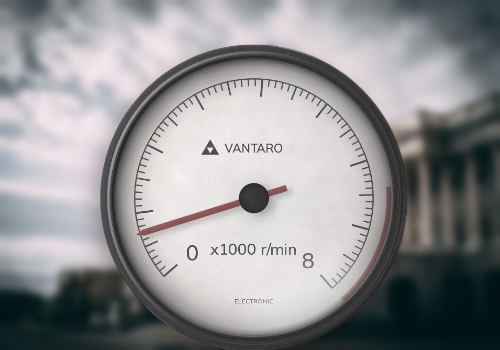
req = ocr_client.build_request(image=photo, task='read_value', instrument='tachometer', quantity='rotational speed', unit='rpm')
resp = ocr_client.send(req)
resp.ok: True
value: 700 rpm
